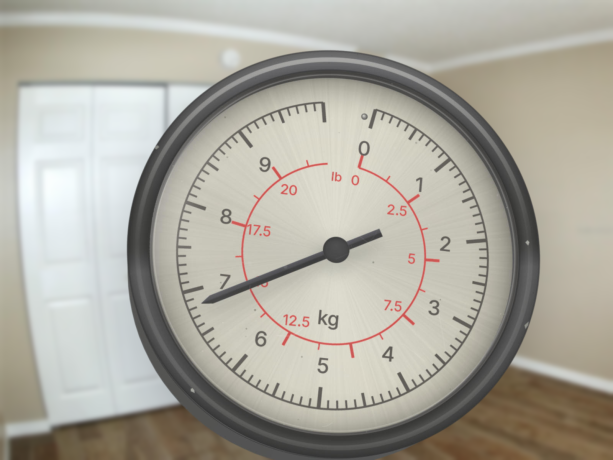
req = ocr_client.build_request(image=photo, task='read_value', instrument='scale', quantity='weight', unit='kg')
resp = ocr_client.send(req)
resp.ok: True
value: 6.8 kg
